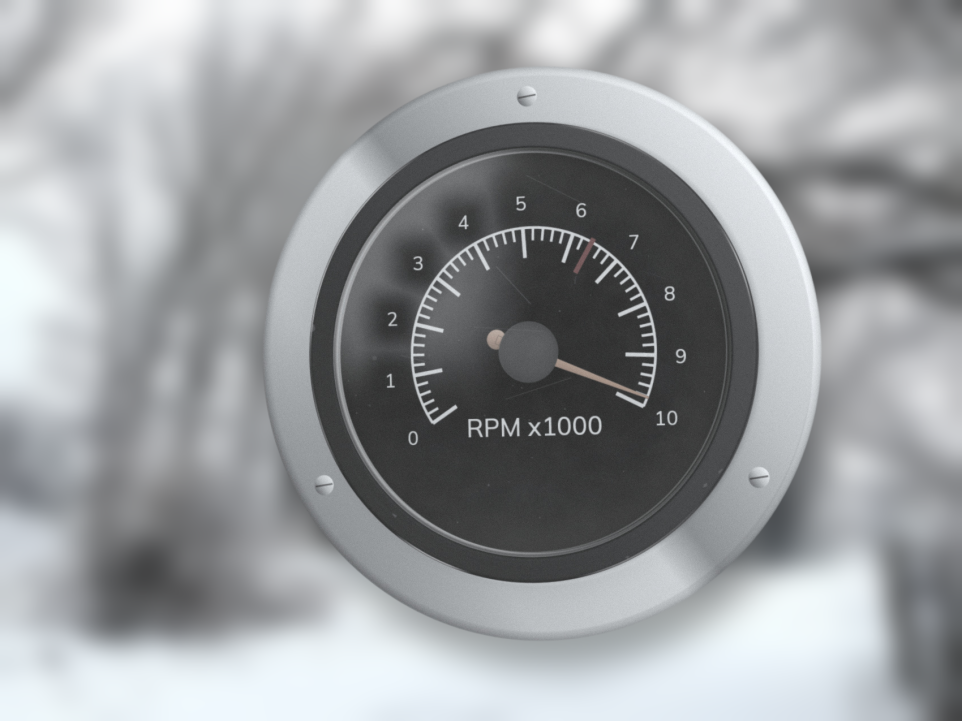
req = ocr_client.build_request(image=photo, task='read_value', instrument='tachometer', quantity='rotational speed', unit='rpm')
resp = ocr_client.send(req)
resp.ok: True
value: 9800 rpm
